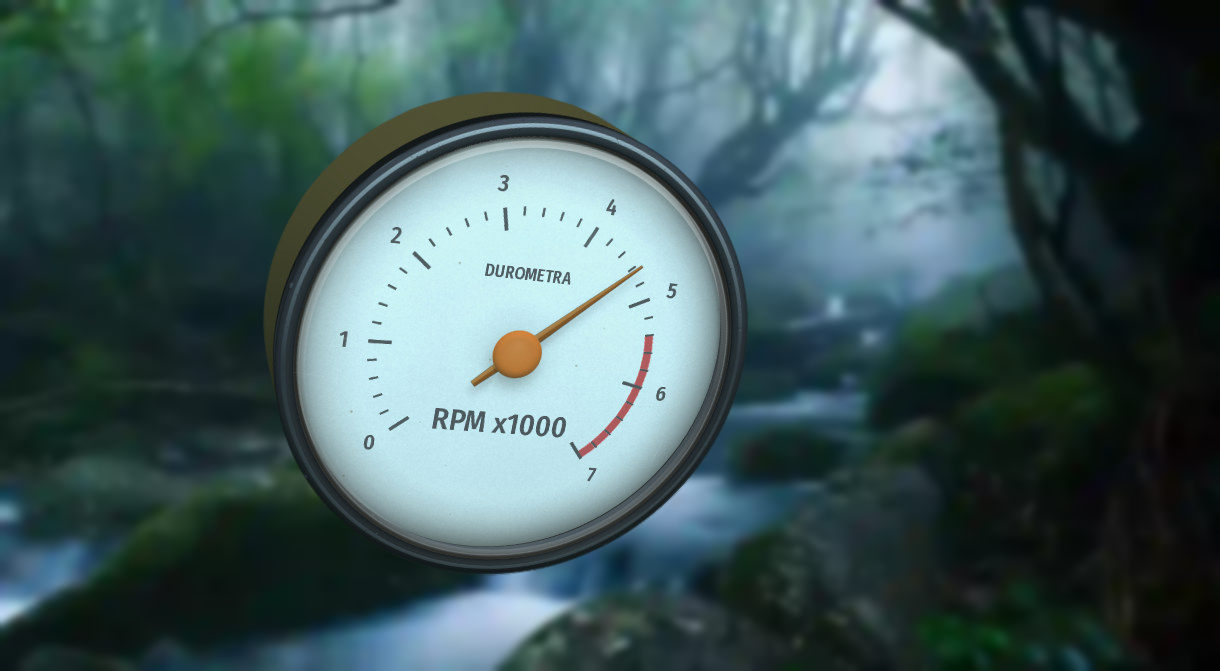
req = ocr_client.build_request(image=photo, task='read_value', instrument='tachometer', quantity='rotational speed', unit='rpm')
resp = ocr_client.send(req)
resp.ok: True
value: 4600 rpm
